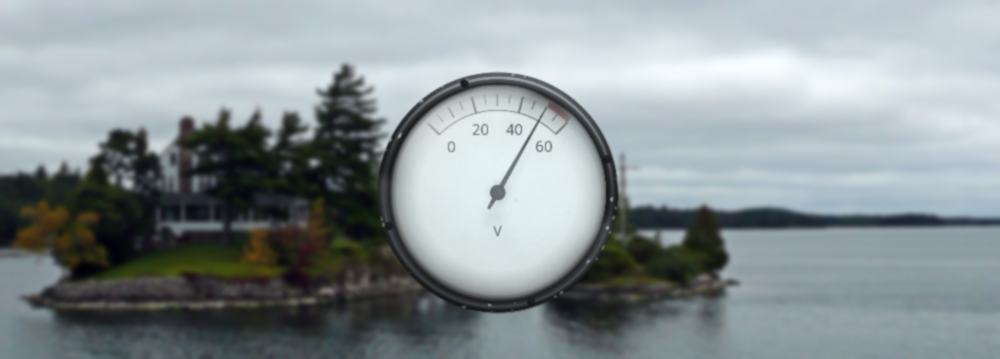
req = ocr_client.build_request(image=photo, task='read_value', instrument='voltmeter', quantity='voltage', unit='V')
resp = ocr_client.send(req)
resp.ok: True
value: 50 V
